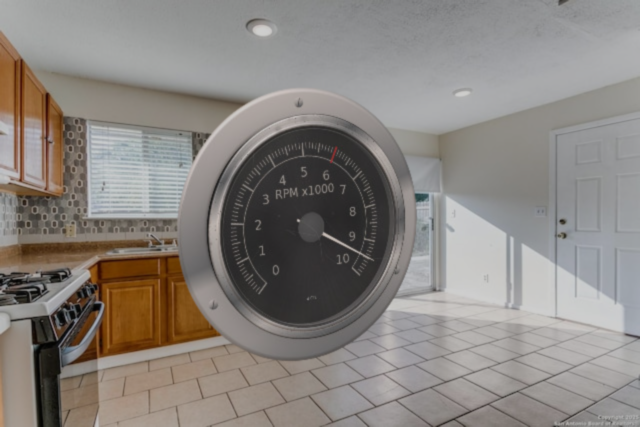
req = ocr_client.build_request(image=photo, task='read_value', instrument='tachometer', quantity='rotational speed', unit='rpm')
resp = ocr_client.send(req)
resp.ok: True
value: 9500 rpm
